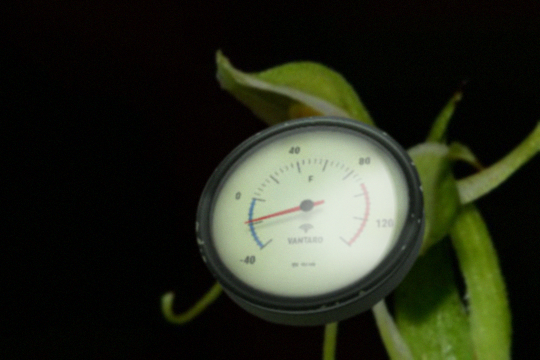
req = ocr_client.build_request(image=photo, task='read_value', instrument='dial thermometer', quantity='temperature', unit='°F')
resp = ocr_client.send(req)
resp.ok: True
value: -20 °F
